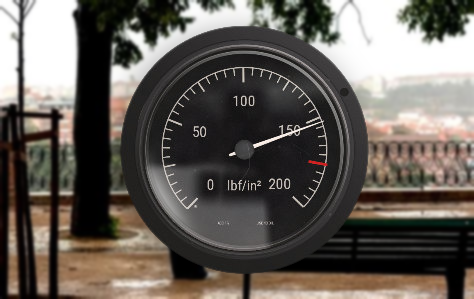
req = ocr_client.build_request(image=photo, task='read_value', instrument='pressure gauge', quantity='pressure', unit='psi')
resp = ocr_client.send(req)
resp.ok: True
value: 152.5 psi
